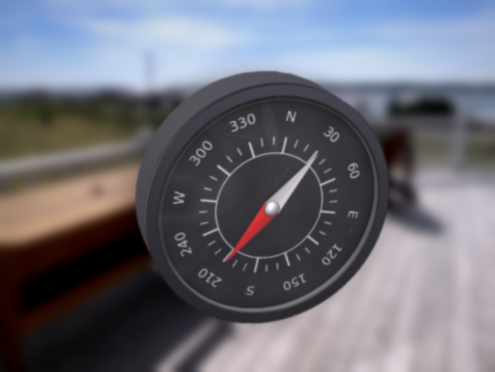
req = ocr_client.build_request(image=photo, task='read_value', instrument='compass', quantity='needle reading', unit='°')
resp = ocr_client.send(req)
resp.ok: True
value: 210 °
